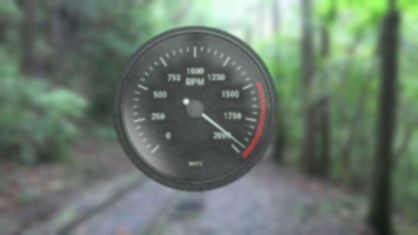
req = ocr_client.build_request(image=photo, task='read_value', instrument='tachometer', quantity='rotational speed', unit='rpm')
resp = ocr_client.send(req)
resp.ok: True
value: 1950 rpm
